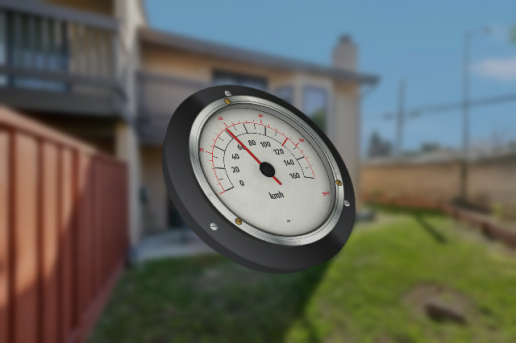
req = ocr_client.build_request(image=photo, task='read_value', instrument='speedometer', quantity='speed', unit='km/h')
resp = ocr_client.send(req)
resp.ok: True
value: 60 km/h
